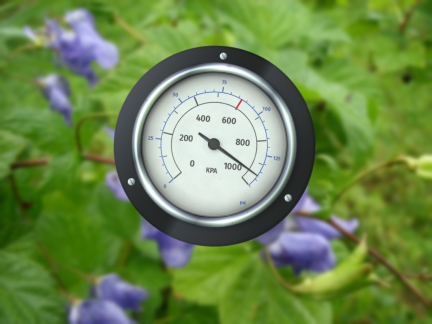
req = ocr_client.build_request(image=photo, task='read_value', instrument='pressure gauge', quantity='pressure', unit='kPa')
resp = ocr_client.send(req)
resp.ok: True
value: 950 kPa
